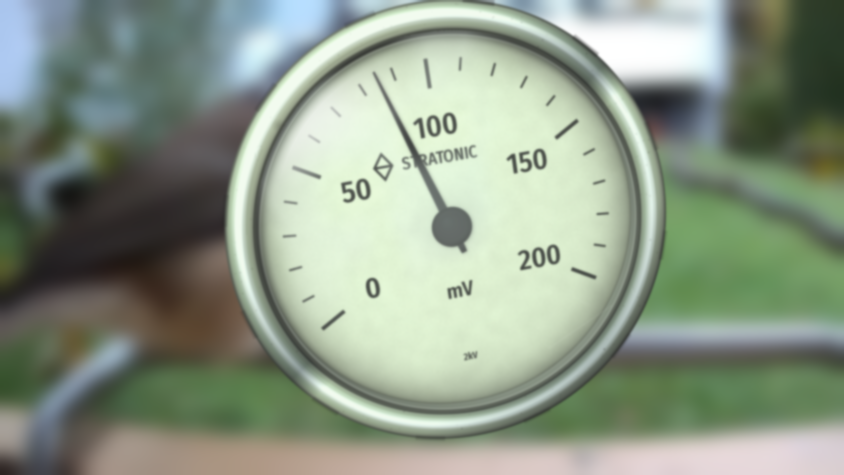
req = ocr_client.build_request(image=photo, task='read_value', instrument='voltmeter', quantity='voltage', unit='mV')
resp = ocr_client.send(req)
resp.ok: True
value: 85 mV
